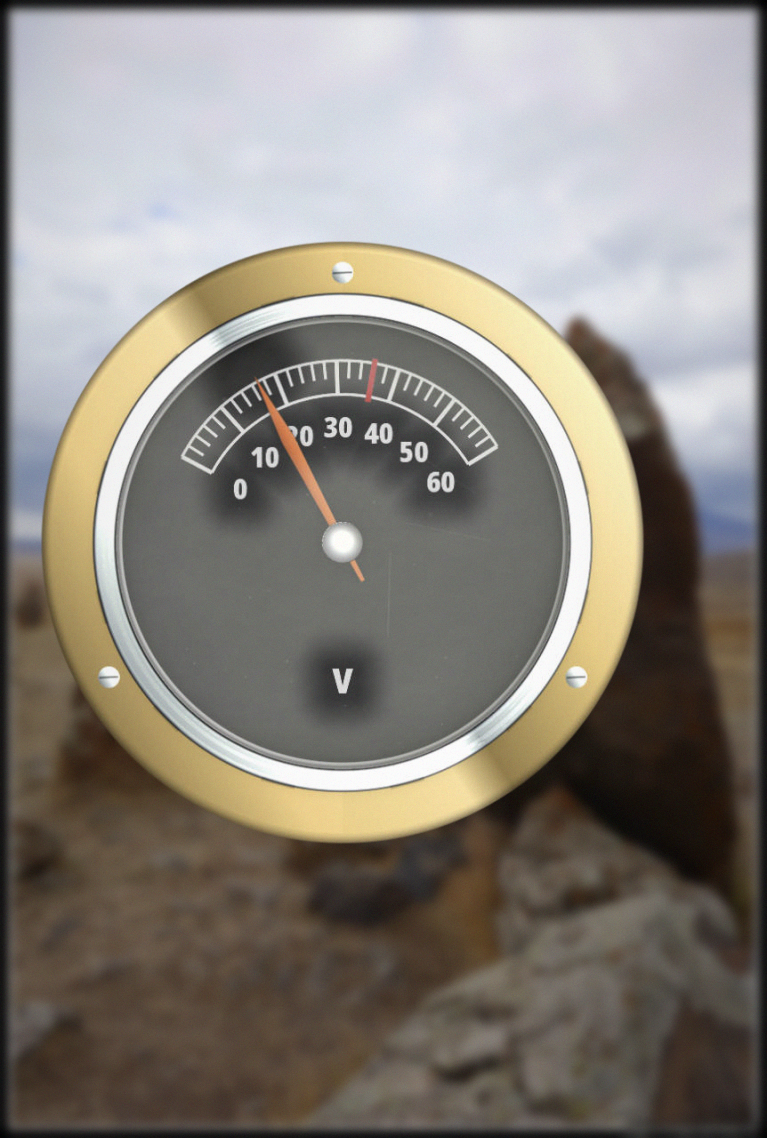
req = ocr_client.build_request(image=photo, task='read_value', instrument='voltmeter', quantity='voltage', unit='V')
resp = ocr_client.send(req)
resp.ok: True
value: 17 V
